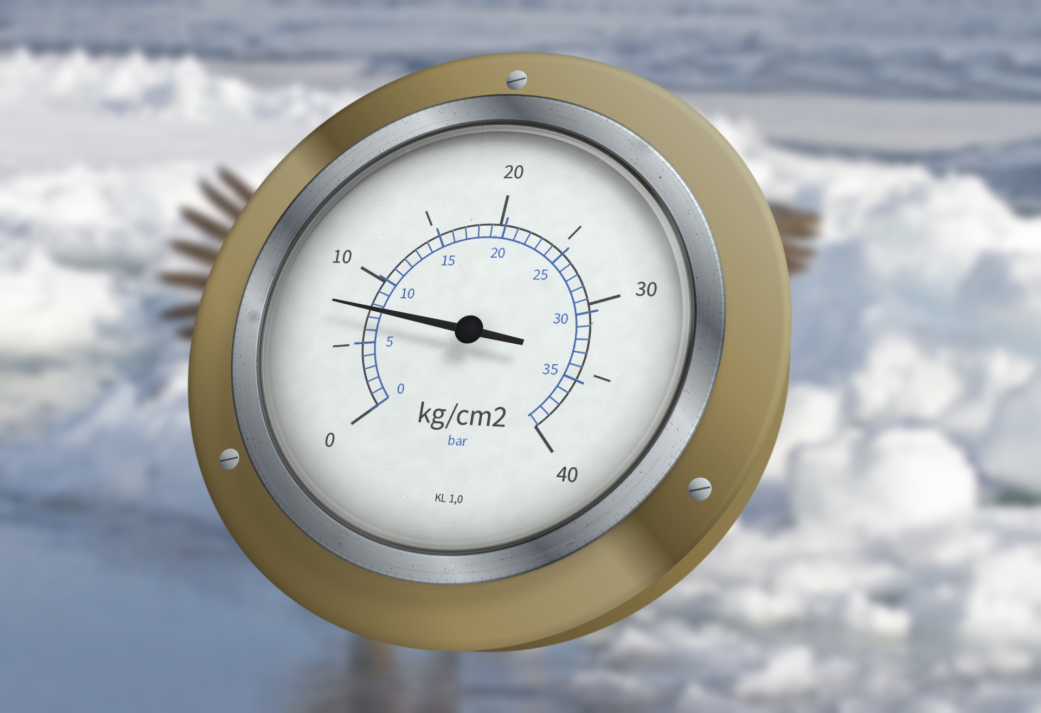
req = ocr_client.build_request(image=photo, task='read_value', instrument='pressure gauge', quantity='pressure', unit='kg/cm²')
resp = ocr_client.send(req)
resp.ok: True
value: 7.5 kg/cm²
